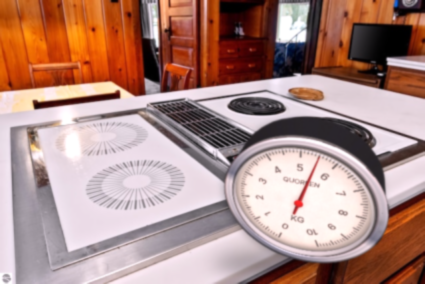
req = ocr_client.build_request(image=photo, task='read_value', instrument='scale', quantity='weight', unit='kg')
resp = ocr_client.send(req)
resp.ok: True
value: 5.5 kg
